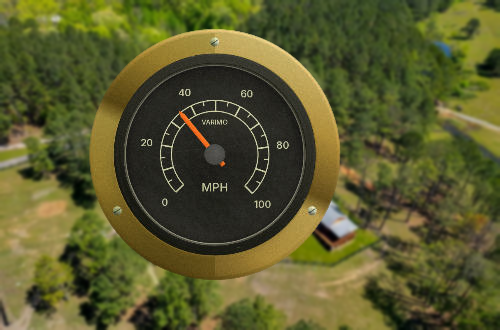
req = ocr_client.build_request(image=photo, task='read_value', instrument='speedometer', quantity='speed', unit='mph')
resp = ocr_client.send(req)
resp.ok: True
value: 35 mph
